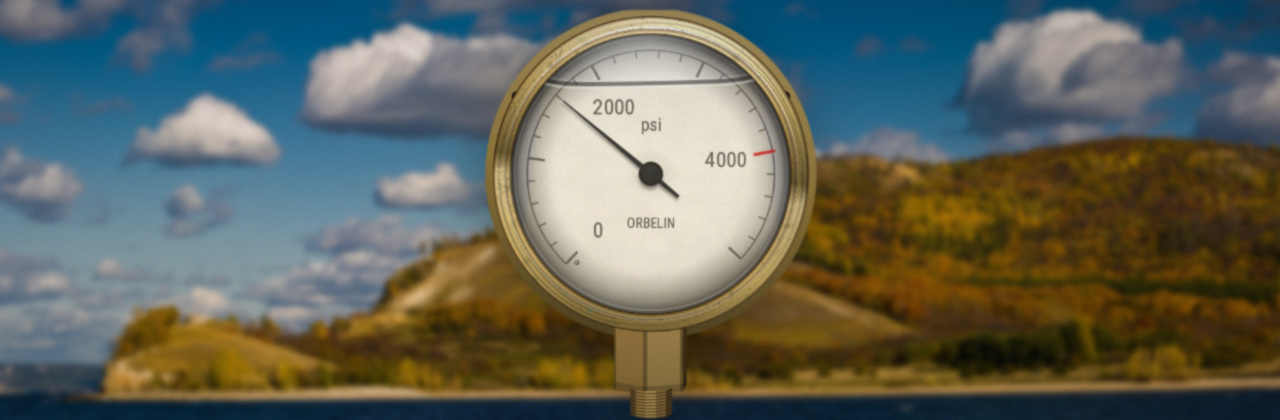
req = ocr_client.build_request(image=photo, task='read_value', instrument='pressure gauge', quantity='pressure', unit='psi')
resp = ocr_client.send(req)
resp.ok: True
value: 1600 psi
